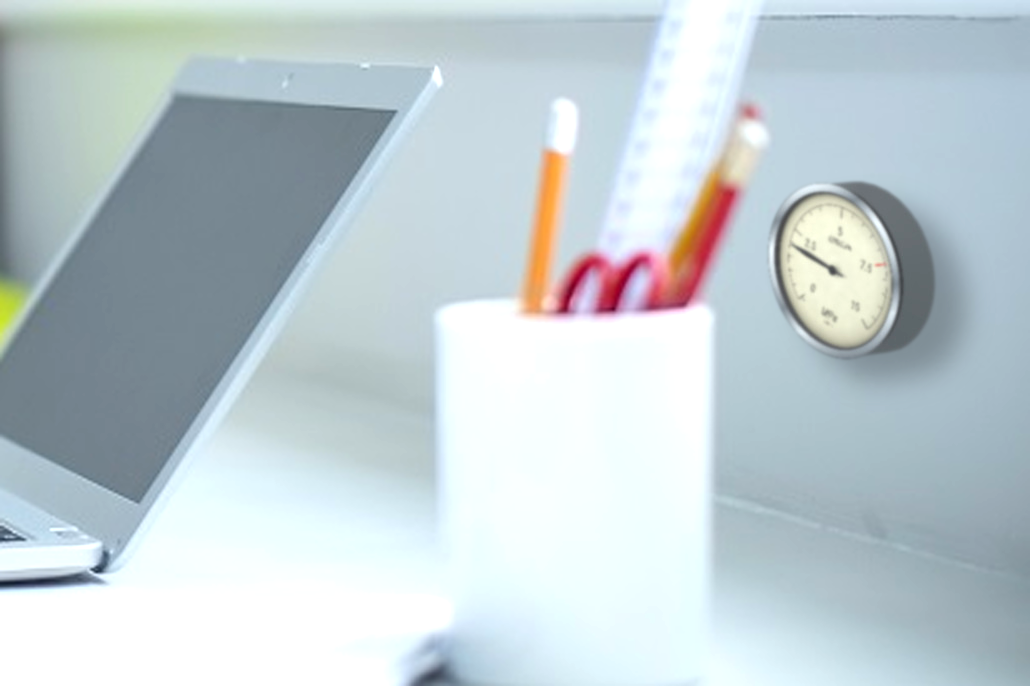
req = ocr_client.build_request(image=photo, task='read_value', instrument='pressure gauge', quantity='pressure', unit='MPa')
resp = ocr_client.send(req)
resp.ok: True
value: 2 MPa
